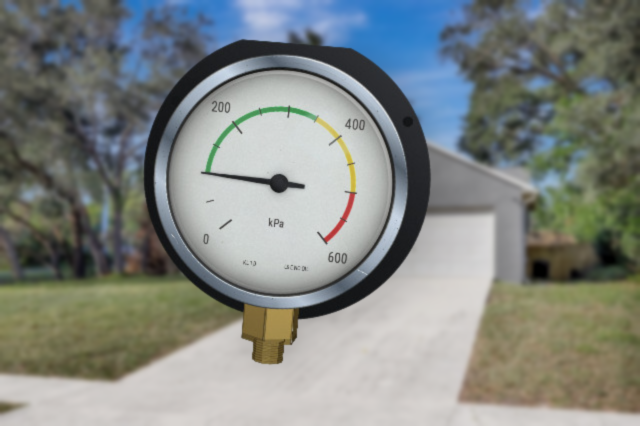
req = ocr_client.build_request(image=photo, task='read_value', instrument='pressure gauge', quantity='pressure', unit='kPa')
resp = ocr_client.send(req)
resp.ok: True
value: 100 kPa
